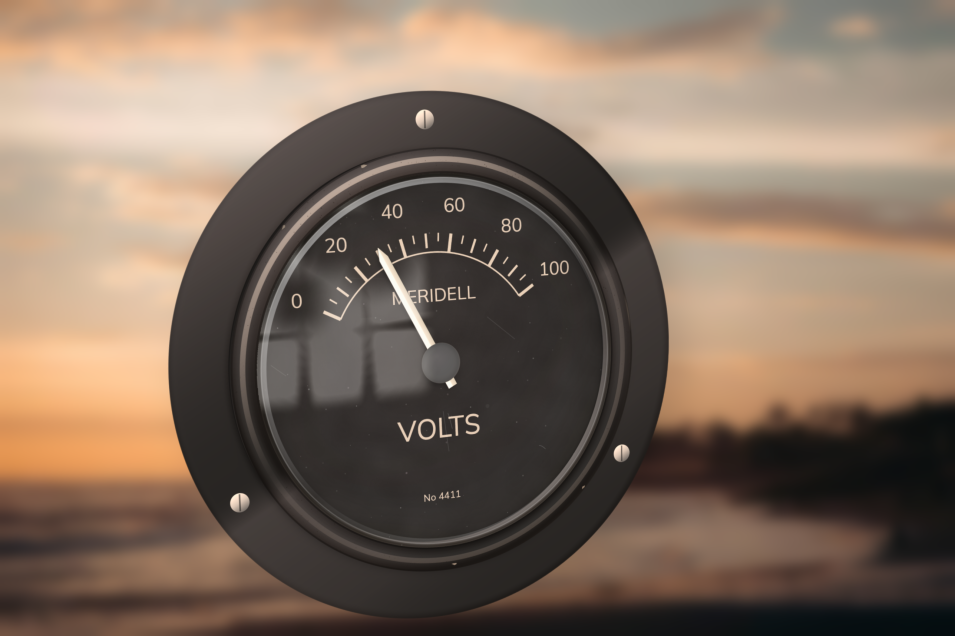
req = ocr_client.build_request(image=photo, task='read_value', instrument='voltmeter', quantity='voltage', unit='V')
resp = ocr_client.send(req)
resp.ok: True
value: 30 V
